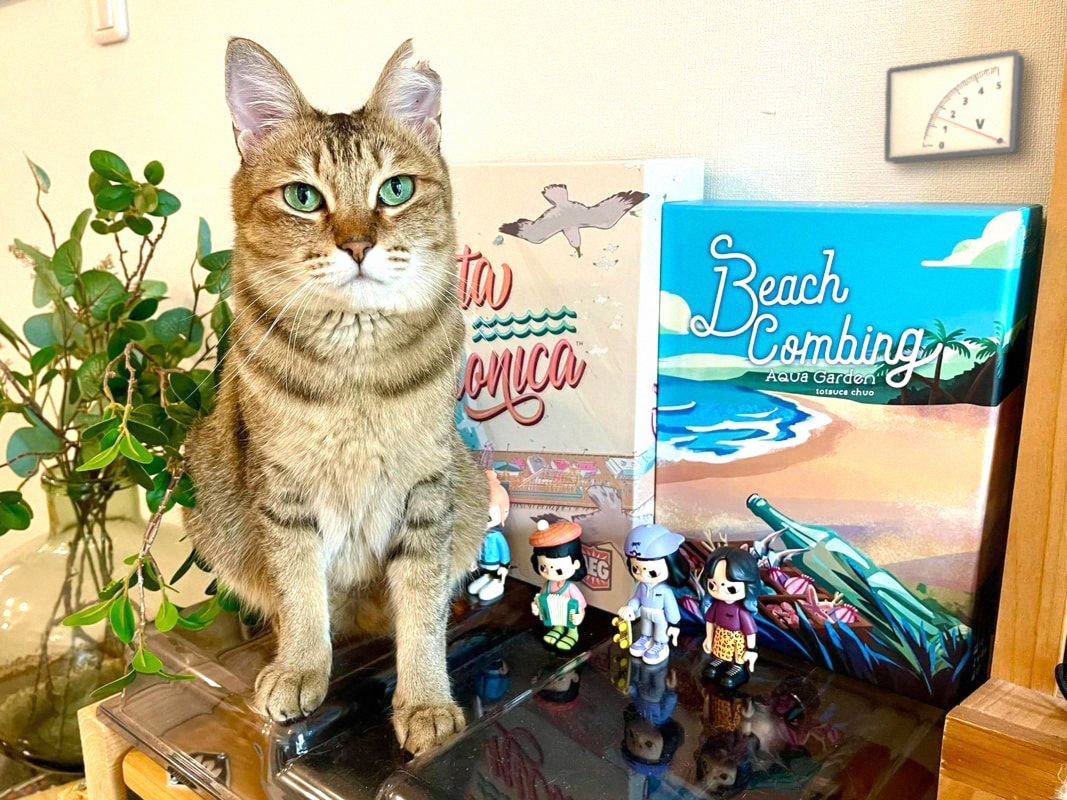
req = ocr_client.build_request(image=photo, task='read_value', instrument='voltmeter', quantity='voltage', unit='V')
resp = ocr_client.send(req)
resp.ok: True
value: 1.5 V
